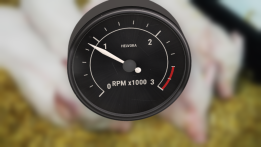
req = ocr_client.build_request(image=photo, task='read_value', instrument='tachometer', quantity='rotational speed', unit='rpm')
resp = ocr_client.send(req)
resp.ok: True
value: 900 rpm
